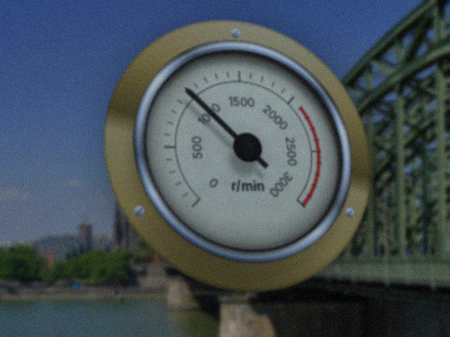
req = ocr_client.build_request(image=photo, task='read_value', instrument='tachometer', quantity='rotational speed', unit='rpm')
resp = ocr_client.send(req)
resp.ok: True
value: 1000 rpm
